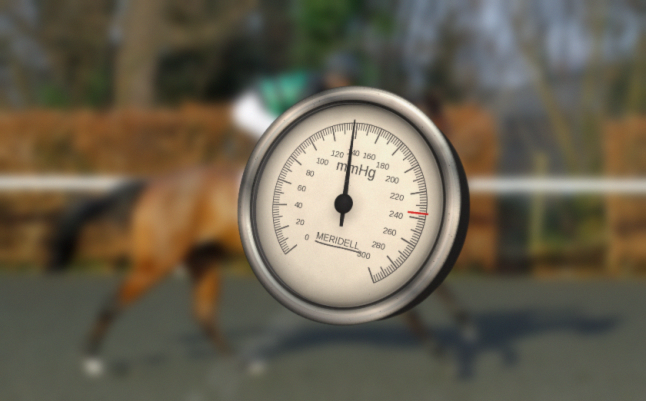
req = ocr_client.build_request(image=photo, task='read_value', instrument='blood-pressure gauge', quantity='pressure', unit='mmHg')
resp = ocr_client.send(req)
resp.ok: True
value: 140 mmHg
